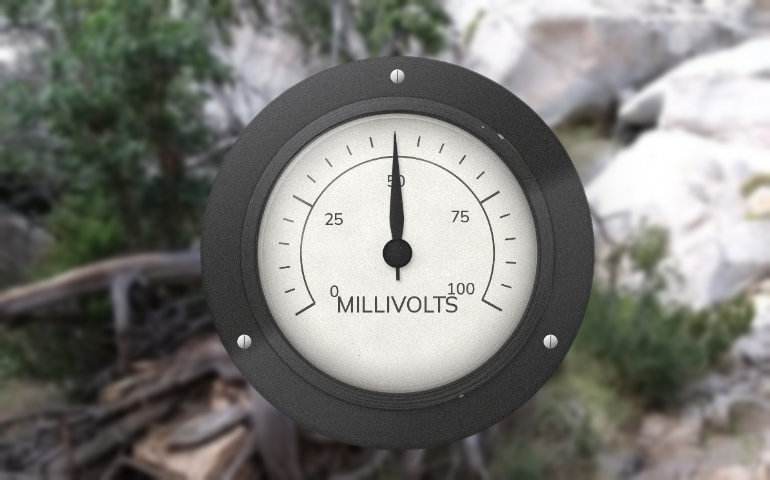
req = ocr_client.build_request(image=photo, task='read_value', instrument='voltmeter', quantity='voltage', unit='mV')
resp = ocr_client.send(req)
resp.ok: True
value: 50 mV
